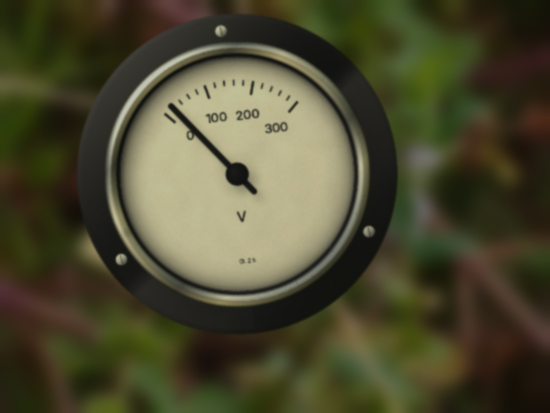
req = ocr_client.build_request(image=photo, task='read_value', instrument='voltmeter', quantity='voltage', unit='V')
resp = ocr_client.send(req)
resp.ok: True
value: 20 V
